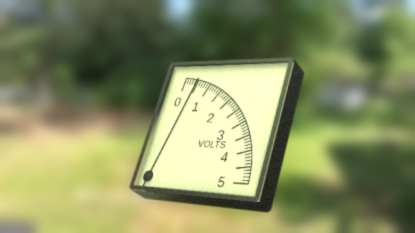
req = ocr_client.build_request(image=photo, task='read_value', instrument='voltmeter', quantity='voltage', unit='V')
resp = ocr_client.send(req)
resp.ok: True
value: 0.5 V
